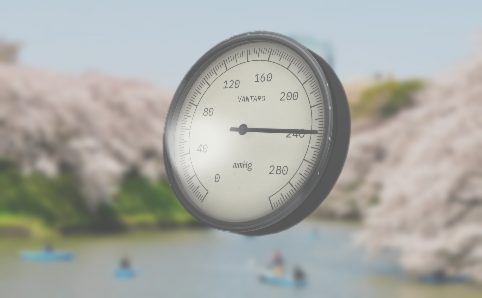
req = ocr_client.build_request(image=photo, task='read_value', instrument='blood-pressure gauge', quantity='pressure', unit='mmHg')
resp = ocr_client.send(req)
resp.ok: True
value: 240 mmHg
